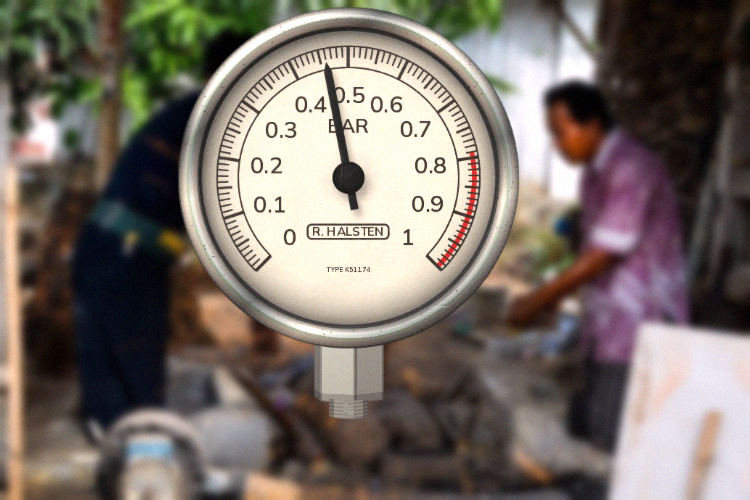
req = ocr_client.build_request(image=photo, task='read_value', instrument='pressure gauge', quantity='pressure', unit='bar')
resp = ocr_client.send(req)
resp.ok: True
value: 0.46 bar
